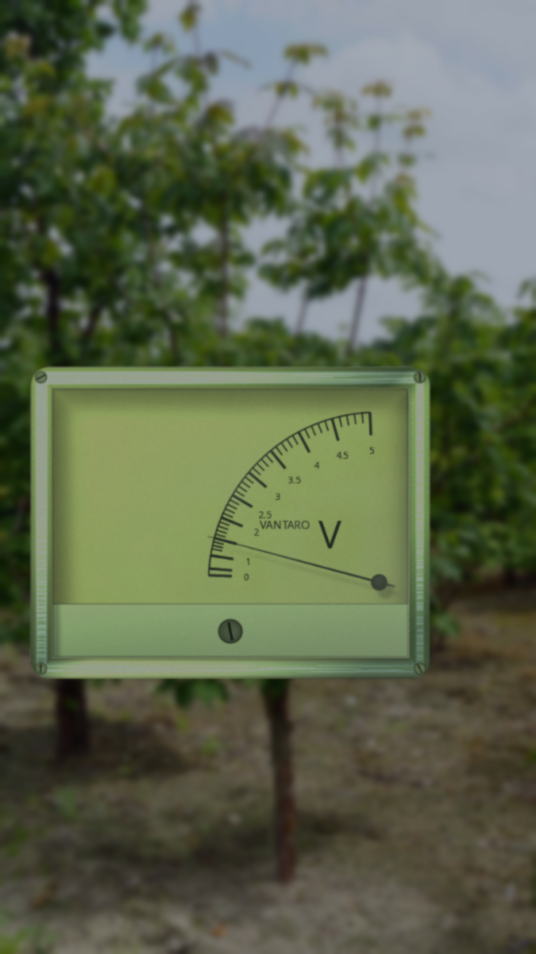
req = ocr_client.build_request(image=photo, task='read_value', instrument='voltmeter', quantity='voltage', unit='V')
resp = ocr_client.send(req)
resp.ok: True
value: 1.5 V
